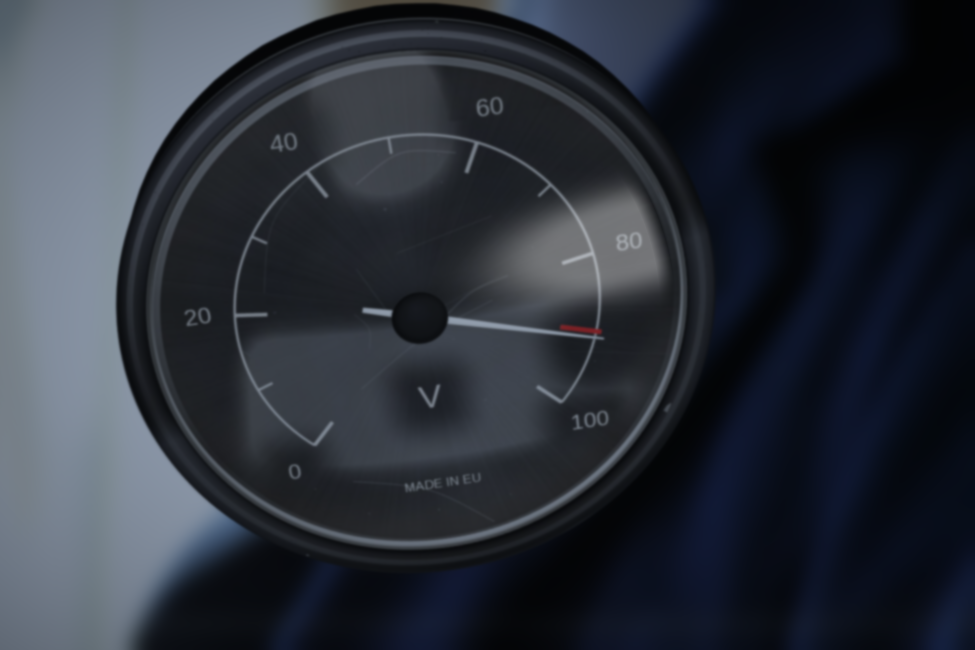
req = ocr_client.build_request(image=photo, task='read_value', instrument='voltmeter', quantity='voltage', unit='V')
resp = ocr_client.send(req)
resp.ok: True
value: 90 V
